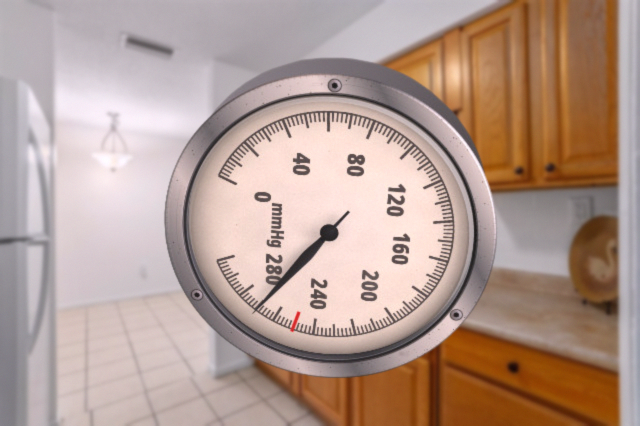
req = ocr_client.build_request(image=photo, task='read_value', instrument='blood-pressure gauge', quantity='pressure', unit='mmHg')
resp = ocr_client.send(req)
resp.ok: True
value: 270 mmHg
